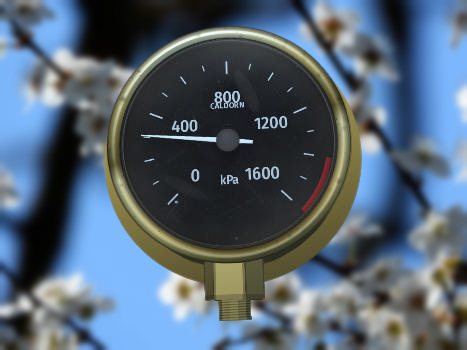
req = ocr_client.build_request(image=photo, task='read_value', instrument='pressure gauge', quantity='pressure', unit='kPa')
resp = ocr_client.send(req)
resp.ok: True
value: 300 kPa
